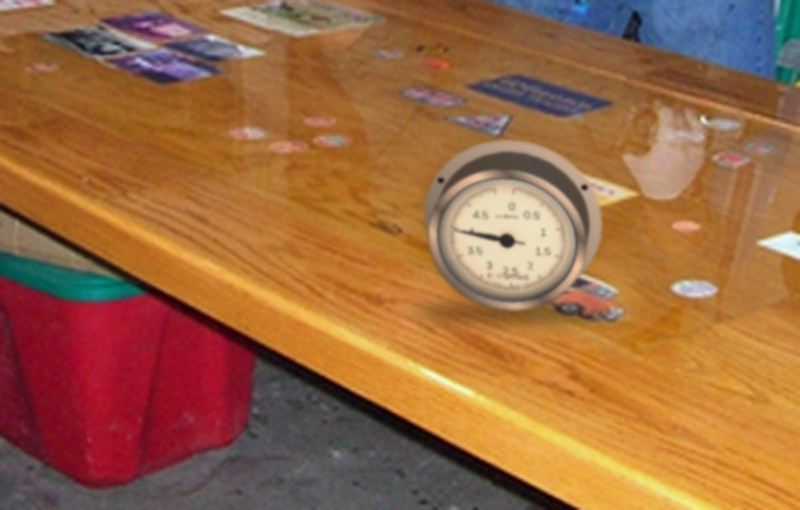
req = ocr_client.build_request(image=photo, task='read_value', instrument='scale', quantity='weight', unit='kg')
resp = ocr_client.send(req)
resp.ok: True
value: 4 kg
